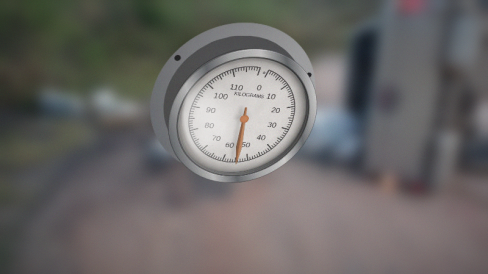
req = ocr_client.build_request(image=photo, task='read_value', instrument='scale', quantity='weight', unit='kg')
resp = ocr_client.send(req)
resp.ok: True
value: 55 kg
